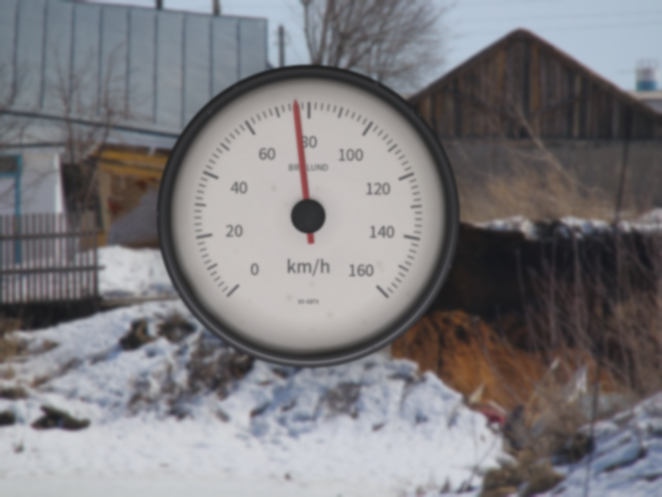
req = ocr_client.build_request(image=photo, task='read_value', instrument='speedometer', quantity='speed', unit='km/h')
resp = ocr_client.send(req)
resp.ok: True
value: 76 km/h
